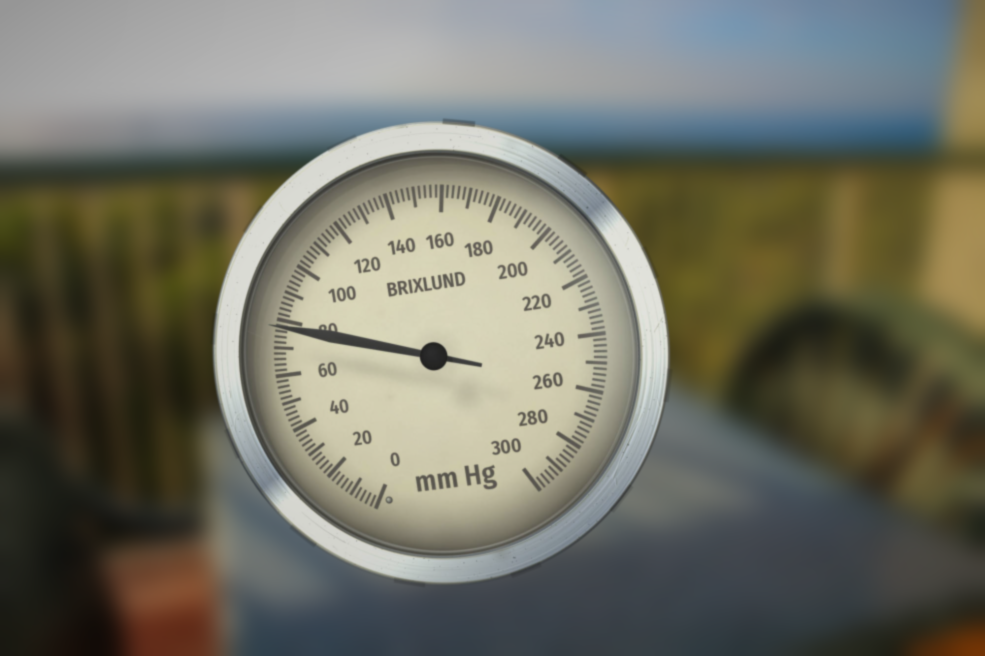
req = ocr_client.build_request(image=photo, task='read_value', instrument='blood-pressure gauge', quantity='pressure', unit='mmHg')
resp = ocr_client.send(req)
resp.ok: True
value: 78 mmHg
